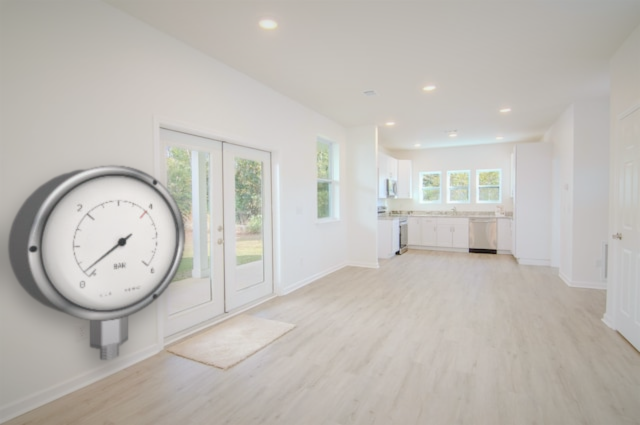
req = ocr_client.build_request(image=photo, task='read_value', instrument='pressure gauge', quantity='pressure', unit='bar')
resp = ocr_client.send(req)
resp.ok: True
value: 0.25 bar
